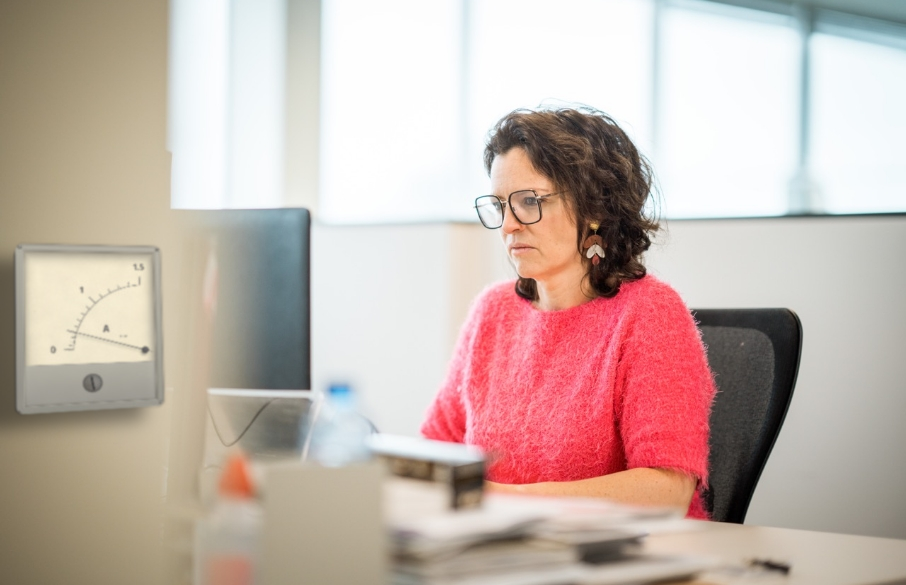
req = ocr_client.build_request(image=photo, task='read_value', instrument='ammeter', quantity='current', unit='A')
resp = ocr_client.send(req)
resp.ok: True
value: 0.5 A
